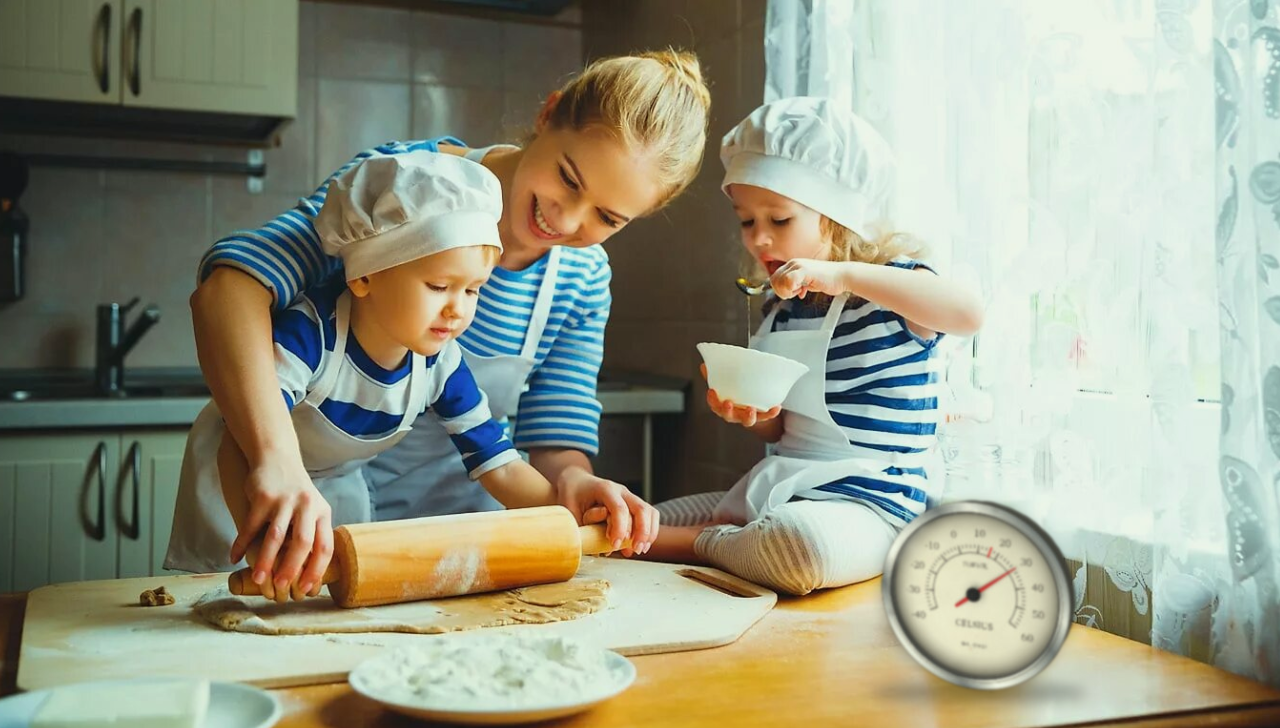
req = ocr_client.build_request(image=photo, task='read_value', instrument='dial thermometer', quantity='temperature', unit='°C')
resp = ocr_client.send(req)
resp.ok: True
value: 30 °C
